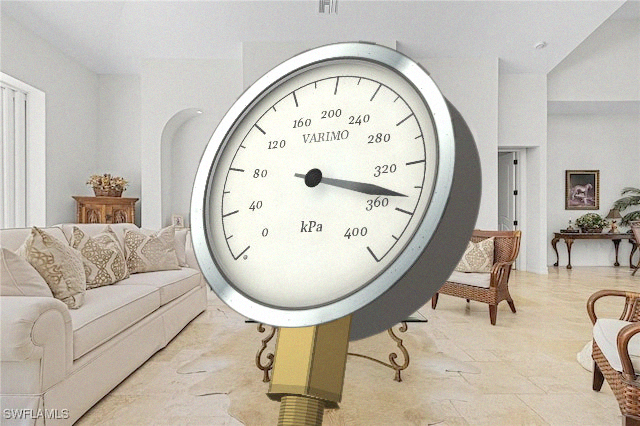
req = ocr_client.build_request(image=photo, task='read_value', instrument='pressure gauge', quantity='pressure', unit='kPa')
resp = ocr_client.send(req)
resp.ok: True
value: 350 kPa
